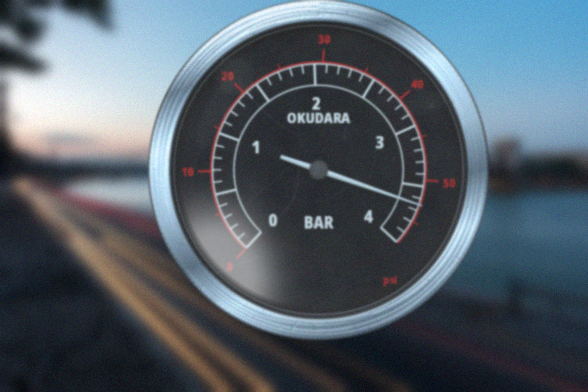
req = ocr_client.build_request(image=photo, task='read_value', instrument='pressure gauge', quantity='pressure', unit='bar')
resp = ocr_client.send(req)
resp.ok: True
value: 3.65 bar
